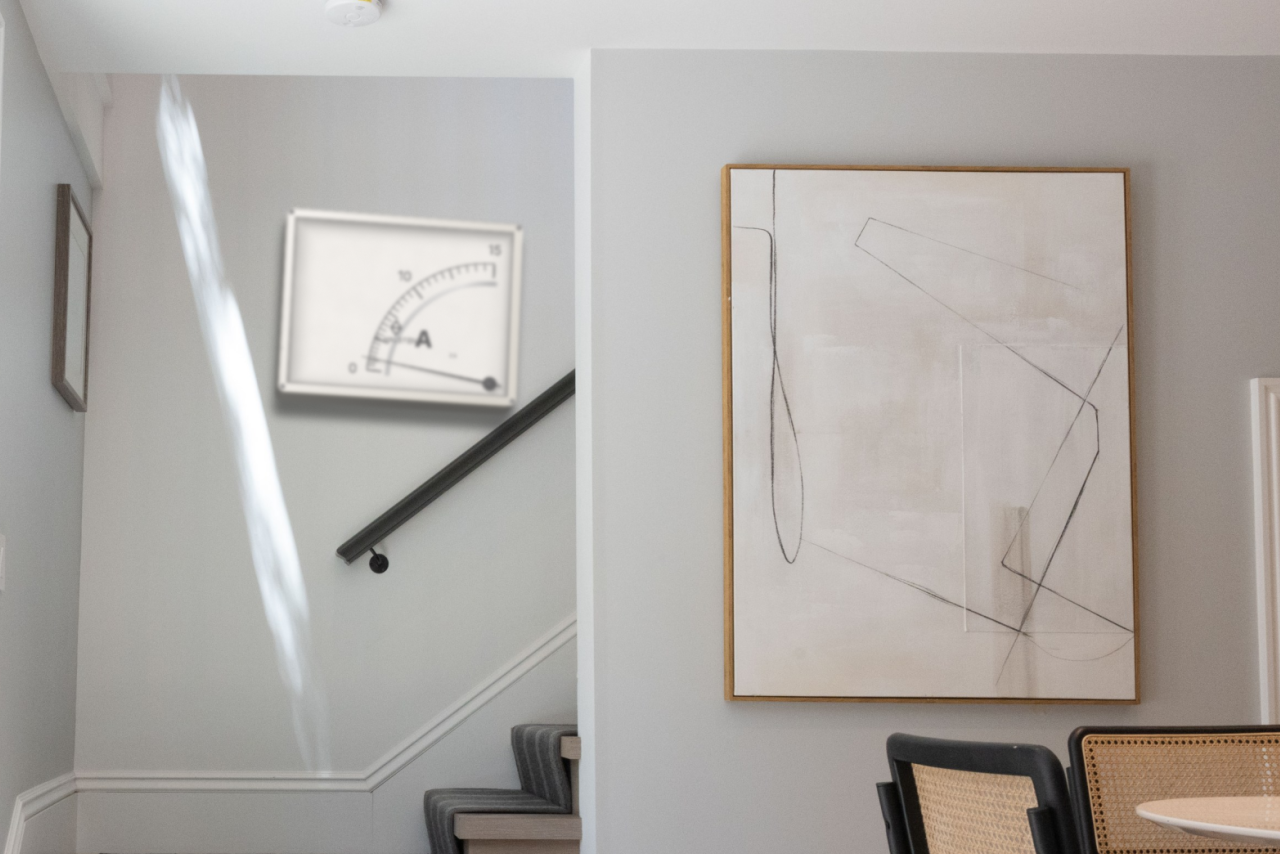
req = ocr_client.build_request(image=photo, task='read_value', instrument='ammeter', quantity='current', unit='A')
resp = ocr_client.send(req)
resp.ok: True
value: 2.5 A
